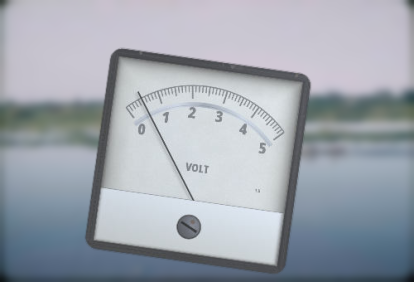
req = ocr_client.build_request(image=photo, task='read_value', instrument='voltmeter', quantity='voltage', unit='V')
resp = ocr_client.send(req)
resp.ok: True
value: 0.5 V
